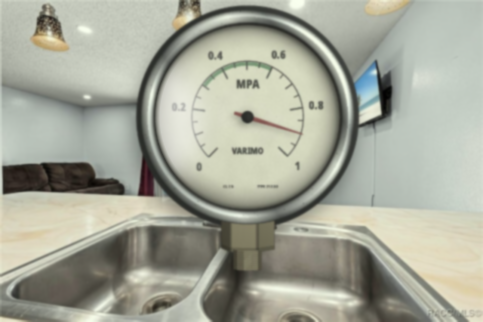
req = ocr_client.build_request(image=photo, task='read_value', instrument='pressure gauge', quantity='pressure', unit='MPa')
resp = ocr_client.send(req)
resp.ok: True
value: 0.9 MPa
